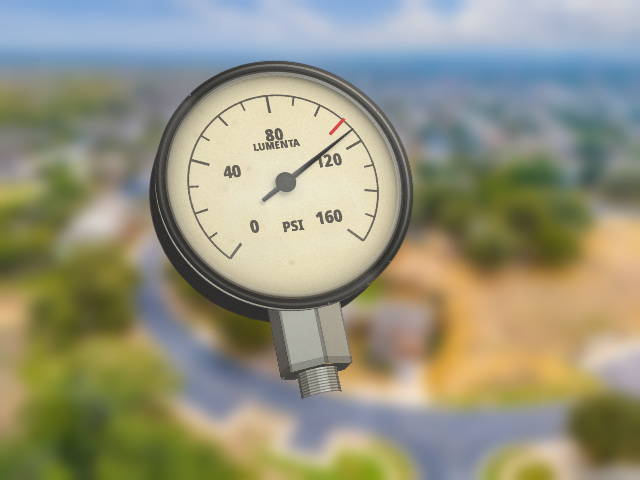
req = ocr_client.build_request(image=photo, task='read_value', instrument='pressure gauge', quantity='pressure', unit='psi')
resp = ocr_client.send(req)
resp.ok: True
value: 115 psi
